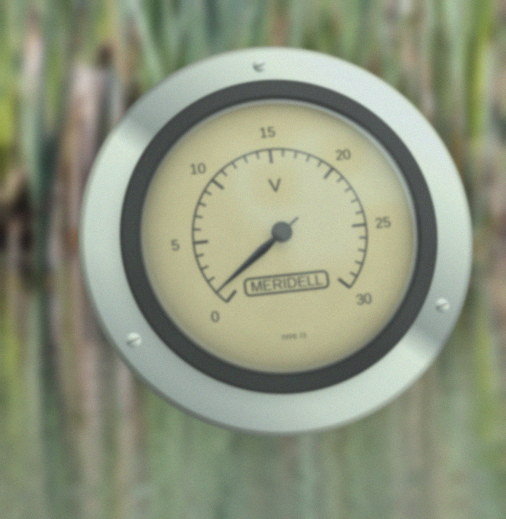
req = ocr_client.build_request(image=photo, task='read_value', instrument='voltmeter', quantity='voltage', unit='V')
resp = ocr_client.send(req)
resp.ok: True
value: 1 V
